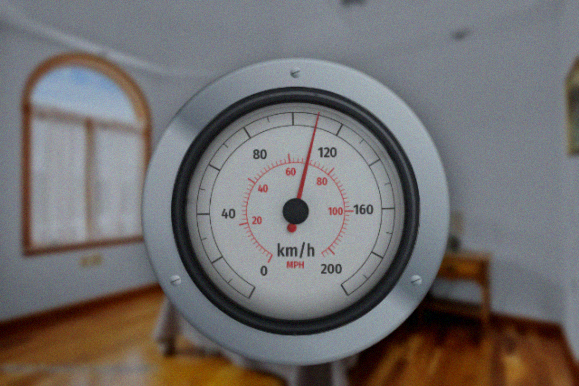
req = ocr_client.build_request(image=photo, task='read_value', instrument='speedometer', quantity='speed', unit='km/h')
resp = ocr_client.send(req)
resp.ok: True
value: 110 km/h
